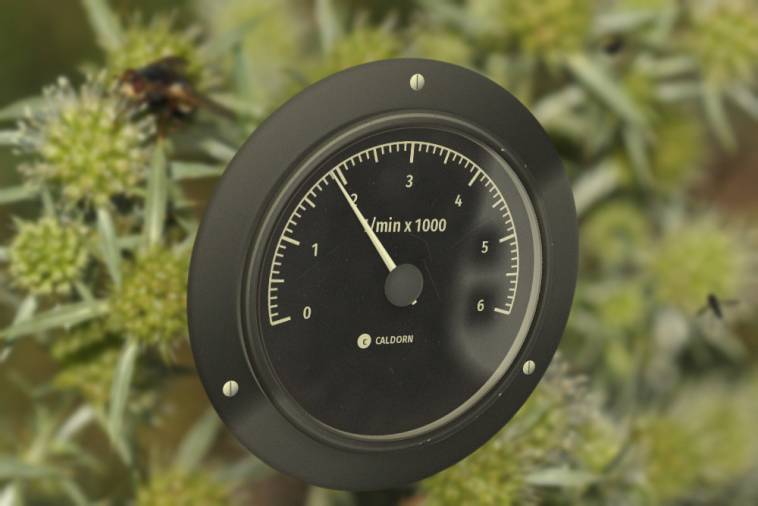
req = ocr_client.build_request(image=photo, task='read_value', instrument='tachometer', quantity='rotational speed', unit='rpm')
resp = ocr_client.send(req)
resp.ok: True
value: 1900 rpm
